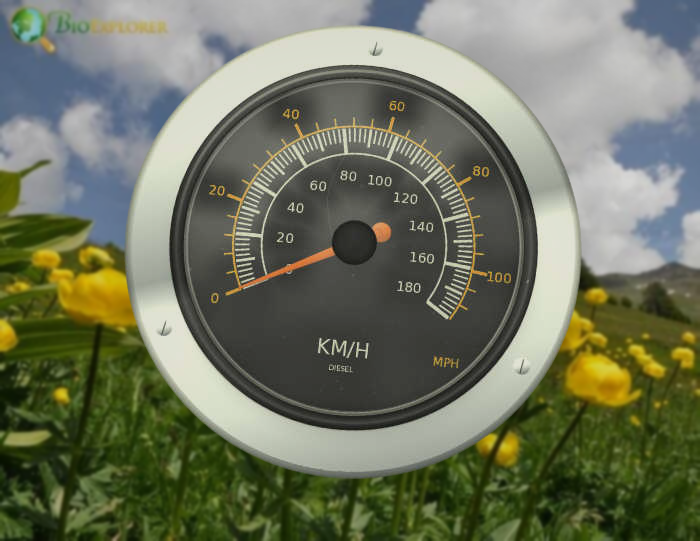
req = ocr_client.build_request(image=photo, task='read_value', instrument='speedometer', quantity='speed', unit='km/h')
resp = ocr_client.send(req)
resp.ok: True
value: 0 km/h
